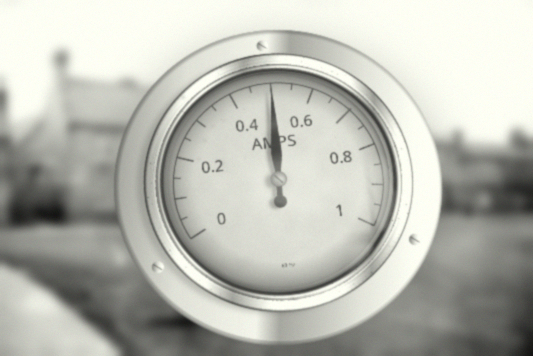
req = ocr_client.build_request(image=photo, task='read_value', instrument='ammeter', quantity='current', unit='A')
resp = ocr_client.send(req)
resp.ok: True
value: 0.5 A
